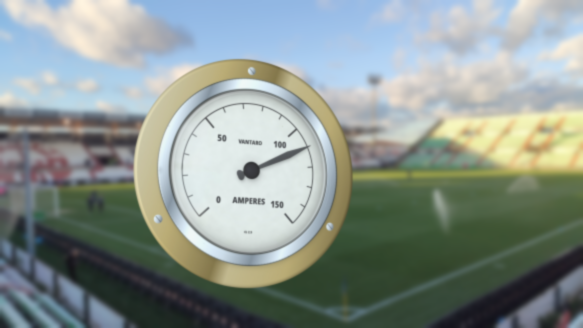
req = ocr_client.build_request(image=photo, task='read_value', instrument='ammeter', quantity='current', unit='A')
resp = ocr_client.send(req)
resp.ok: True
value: 110 A
